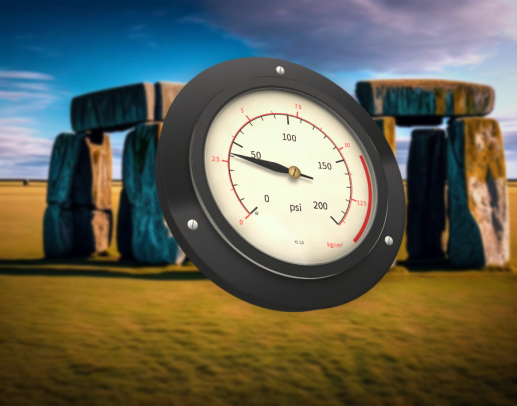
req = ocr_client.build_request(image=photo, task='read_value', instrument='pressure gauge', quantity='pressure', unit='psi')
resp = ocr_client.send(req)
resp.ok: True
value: 40 psi
